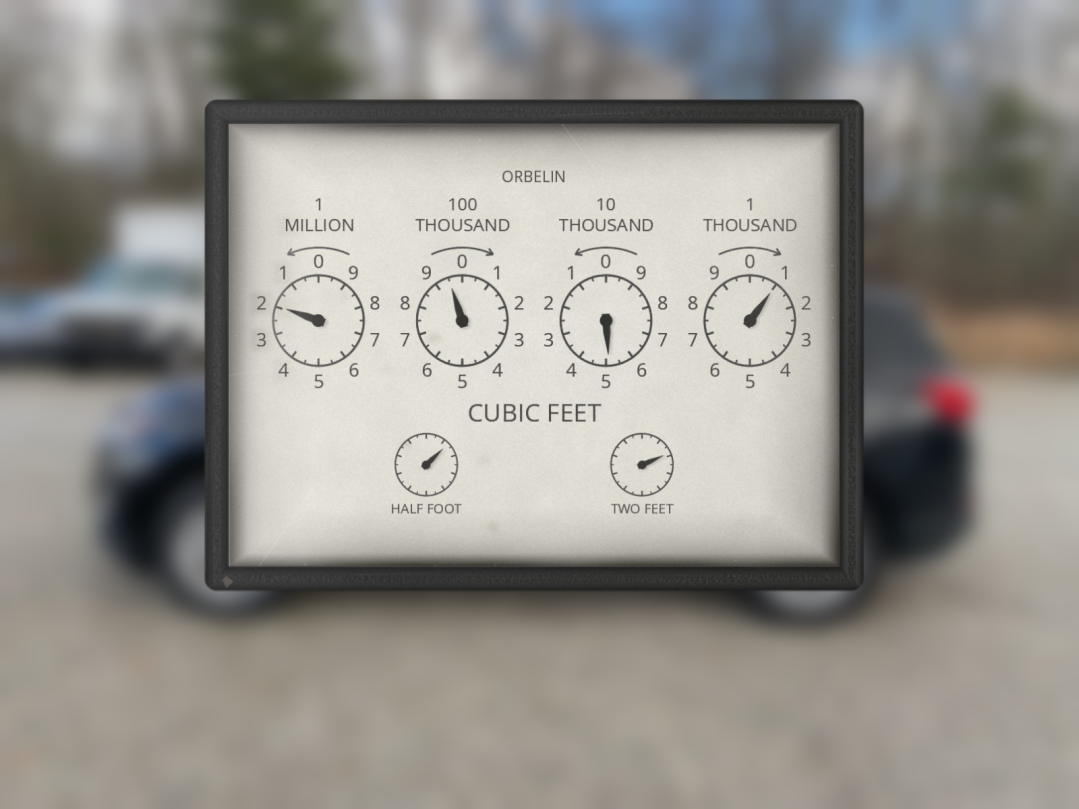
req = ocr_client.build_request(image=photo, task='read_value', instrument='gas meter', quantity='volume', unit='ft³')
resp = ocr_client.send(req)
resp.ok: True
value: 195100 ft³
